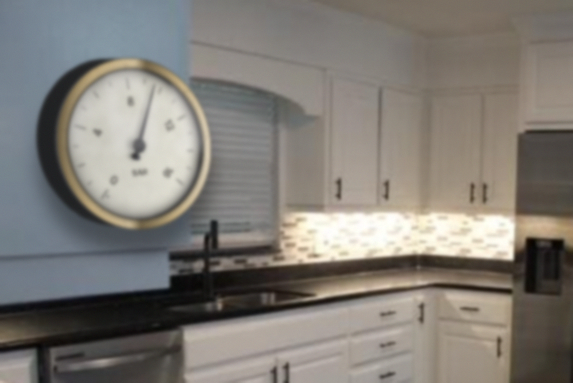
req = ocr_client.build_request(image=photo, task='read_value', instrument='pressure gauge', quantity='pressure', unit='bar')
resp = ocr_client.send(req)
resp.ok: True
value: 9.5 bar
